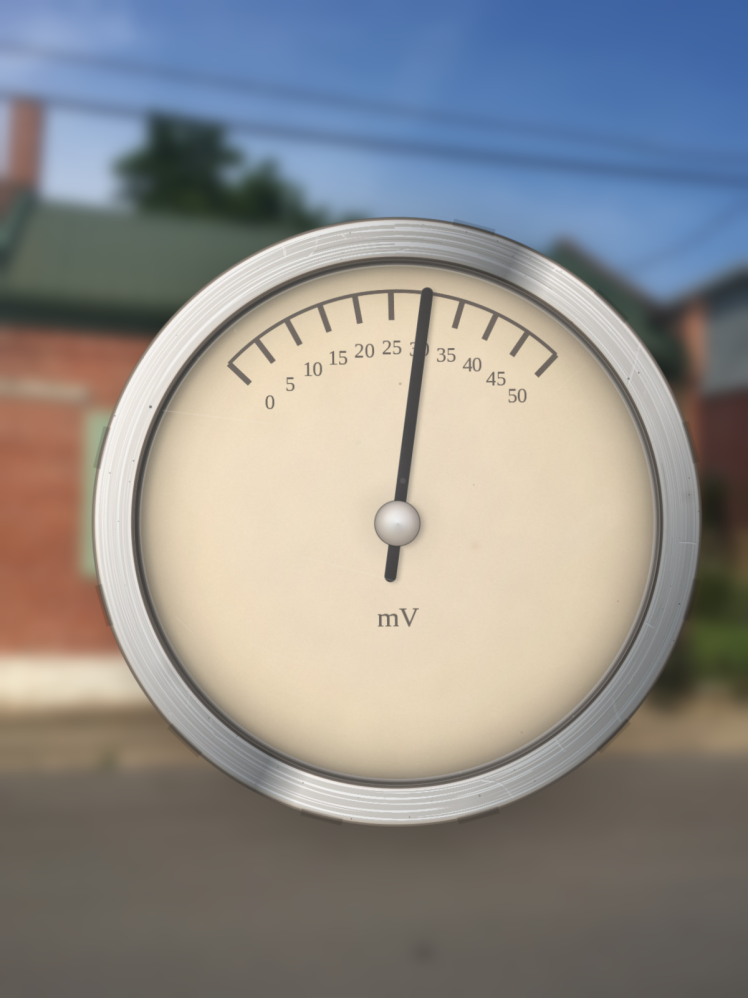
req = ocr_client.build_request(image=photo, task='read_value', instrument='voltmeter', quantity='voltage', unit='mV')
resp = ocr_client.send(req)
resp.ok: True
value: 30 mV
